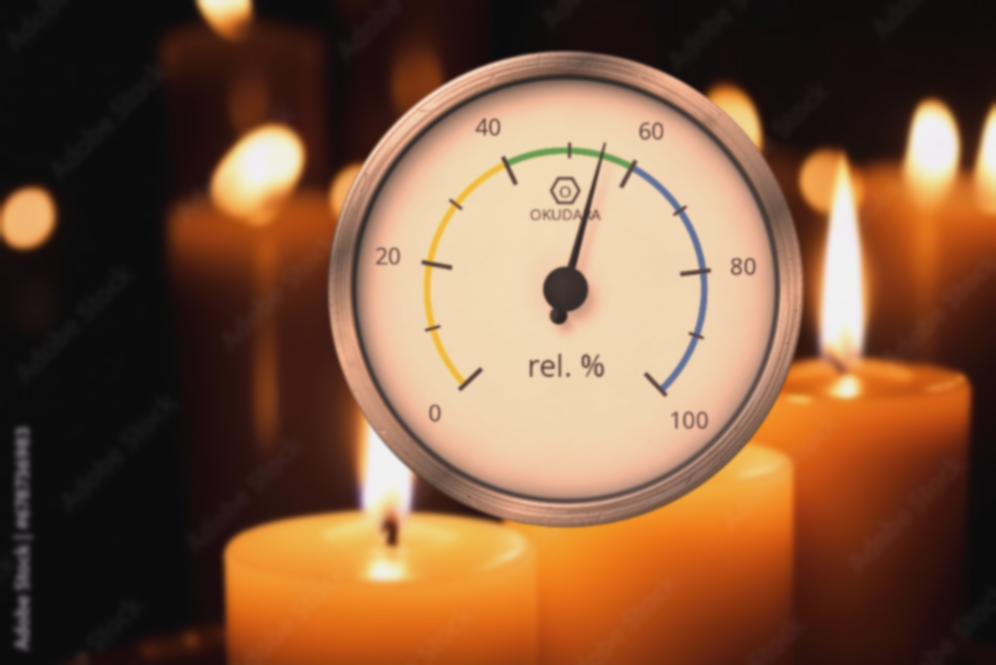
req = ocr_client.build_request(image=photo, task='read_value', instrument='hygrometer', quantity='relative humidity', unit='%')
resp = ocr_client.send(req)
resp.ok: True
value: 55 %
